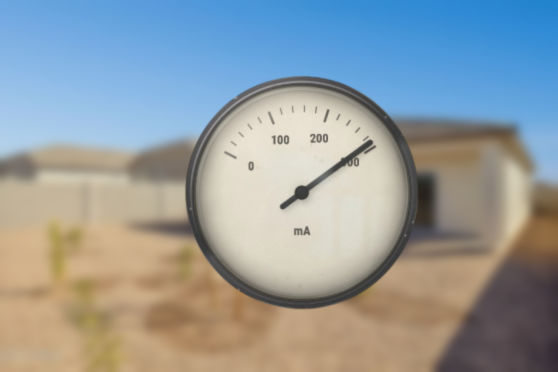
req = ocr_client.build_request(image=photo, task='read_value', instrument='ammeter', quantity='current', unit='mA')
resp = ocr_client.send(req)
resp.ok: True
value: 290 mA
